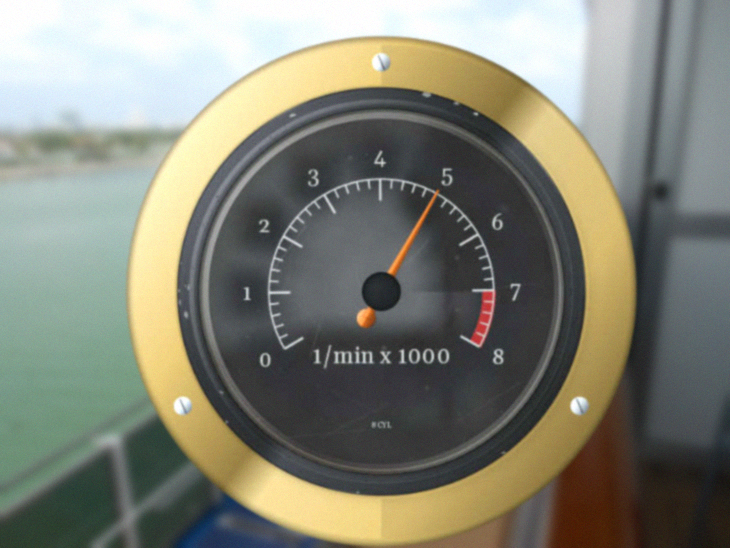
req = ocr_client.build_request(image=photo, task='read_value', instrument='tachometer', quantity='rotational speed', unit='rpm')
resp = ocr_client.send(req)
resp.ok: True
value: 5000 rpm
